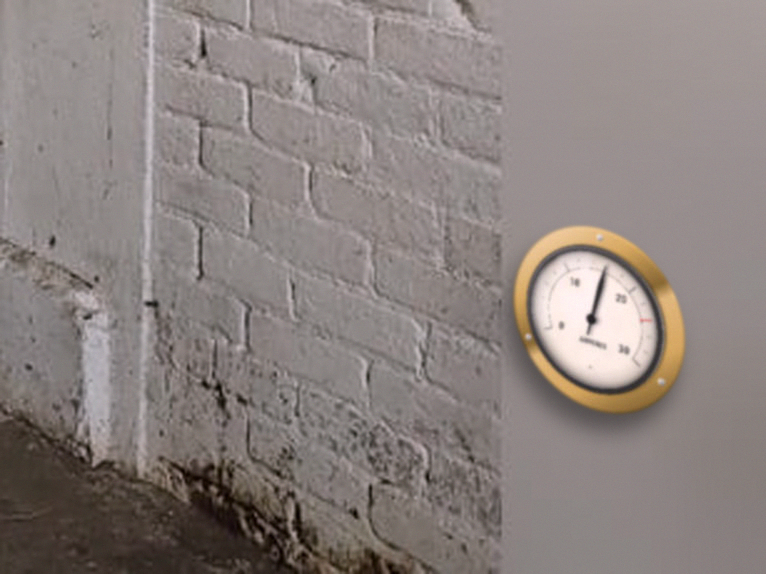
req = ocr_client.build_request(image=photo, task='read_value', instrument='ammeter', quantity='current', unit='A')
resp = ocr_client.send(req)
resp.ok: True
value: 16 A
